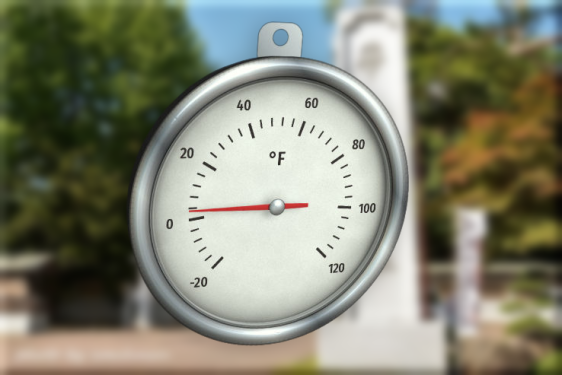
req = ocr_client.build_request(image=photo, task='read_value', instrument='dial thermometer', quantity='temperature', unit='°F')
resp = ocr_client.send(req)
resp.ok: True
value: 4 °F
